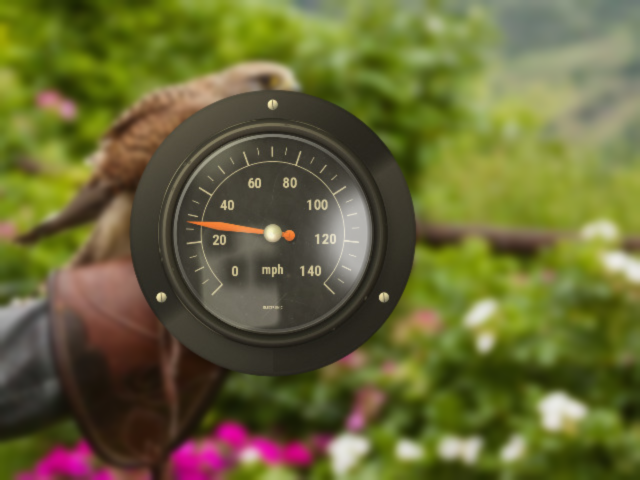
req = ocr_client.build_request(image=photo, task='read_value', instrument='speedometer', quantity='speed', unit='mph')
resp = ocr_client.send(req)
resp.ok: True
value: 27.5 mph
